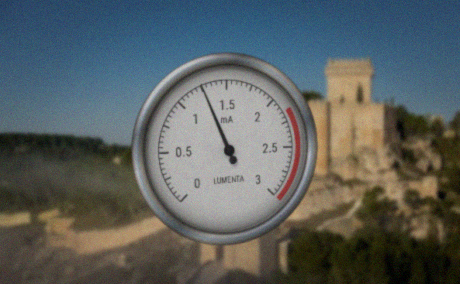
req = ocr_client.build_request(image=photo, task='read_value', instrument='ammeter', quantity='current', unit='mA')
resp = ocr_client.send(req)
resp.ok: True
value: 1.25 mA
